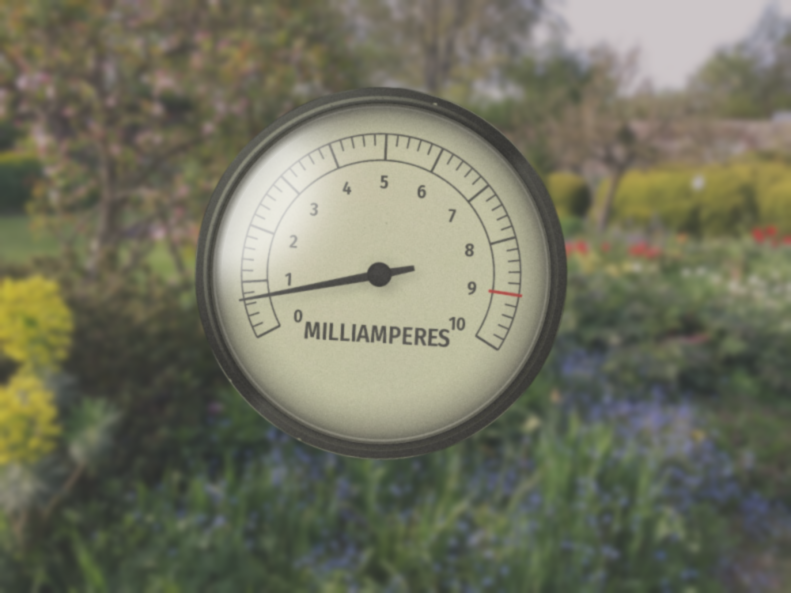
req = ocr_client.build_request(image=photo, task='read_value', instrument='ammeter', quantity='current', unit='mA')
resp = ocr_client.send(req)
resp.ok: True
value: 0.7 mA
